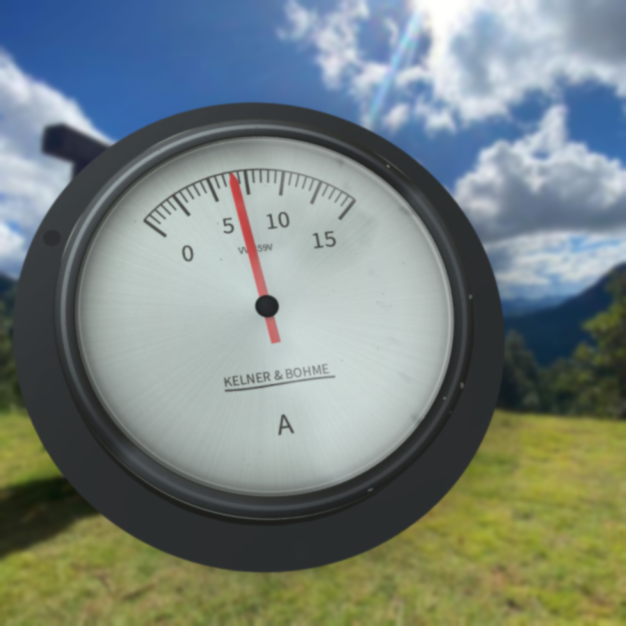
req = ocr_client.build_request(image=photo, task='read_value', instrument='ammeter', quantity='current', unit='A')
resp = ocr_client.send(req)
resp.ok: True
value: 6.5 A
